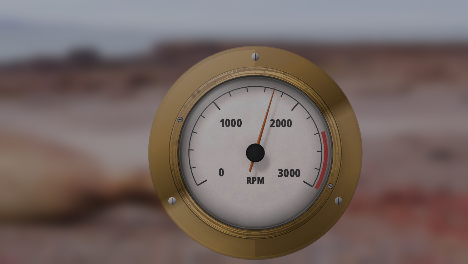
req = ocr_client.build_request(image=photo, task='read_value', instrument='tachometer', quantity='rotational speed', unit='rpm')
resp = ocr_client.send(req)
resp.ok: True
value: 1700 rpm
